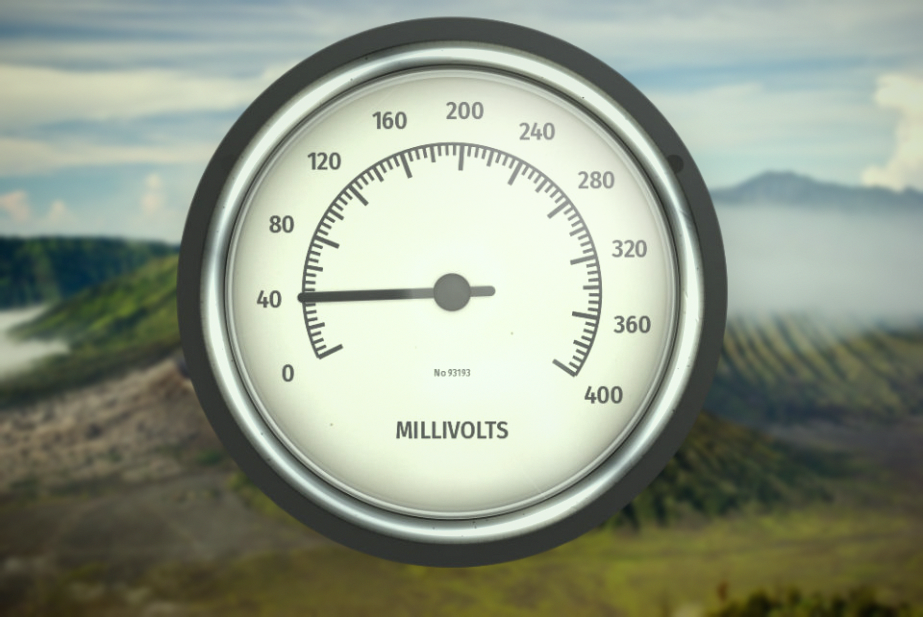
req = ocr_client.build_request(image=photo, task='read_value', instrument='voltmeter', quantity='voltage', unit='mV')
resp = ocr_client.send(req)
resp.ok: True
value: 40 mV
